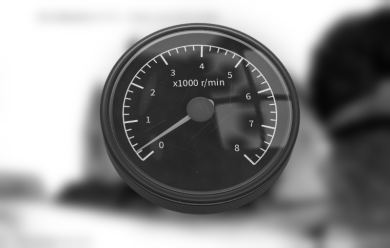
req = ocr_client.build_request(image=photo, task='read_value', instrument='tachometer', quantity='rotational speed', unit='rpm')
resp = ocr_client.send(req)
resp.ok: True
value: 200 rpm
